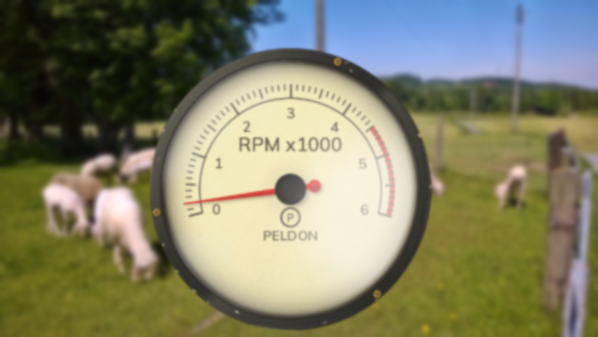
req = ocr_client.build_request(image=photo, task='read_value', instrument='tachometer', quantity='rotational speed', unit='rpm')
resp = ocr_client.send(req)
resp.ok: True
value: 200 rpm
